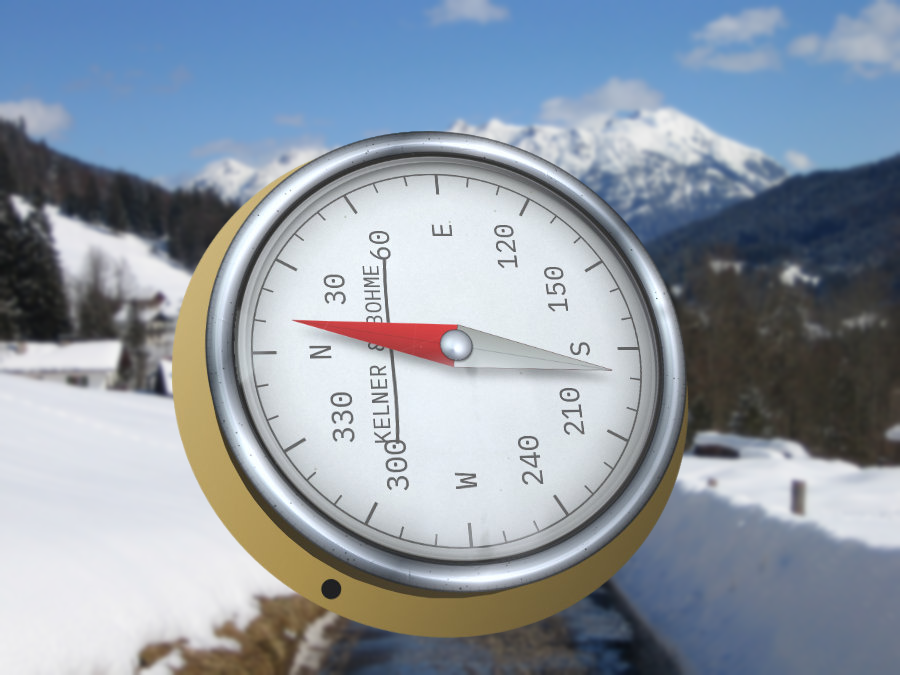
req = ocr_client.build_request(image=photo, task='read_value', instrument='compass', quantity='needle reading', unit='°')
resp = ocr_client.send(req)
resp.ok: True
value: 10 °
